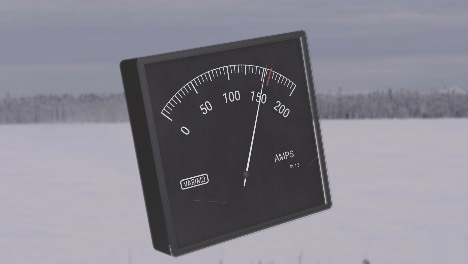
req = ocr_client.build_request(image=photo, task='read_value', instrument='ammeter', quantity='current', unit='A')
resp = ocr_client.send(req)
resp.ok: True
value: 150 A
